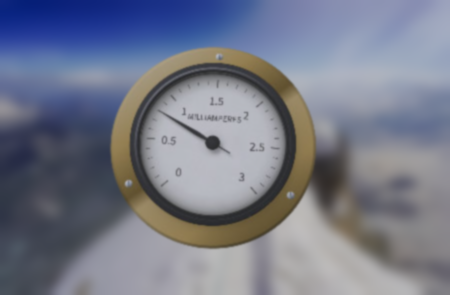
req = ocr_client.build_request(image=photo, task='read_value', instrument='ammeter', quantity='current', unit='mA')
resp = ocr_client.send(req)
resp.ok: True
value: 0.8 mA
